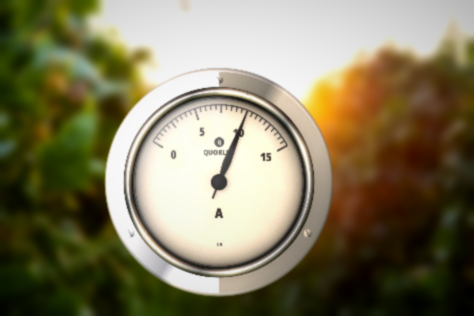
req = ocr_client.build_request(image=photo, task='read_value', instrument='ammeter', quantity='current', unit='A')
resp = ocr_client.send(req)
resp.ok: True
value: 10 A
